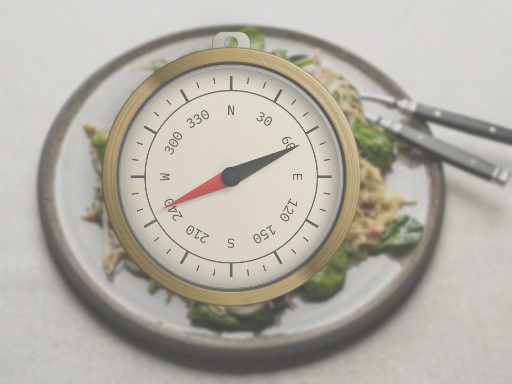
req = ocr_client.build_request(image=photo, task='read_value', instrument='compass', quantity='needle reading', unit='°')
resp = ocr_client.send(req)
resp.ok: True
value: 245 °
